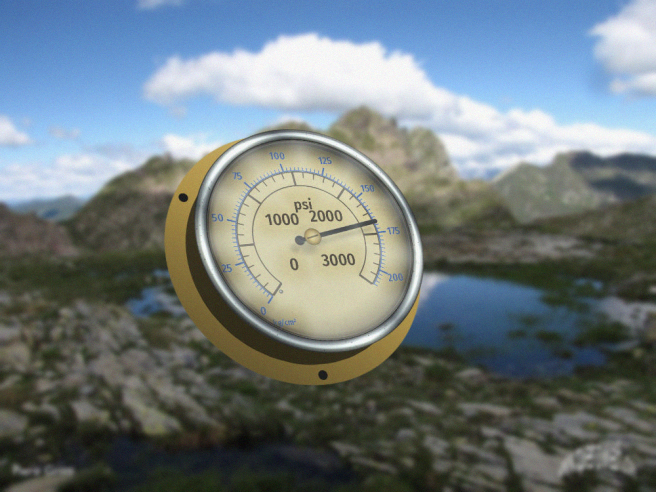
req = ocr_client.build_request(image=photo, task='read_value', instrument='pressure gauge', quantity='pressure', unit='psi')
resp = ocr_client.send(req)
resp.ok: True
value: 2400 psi
